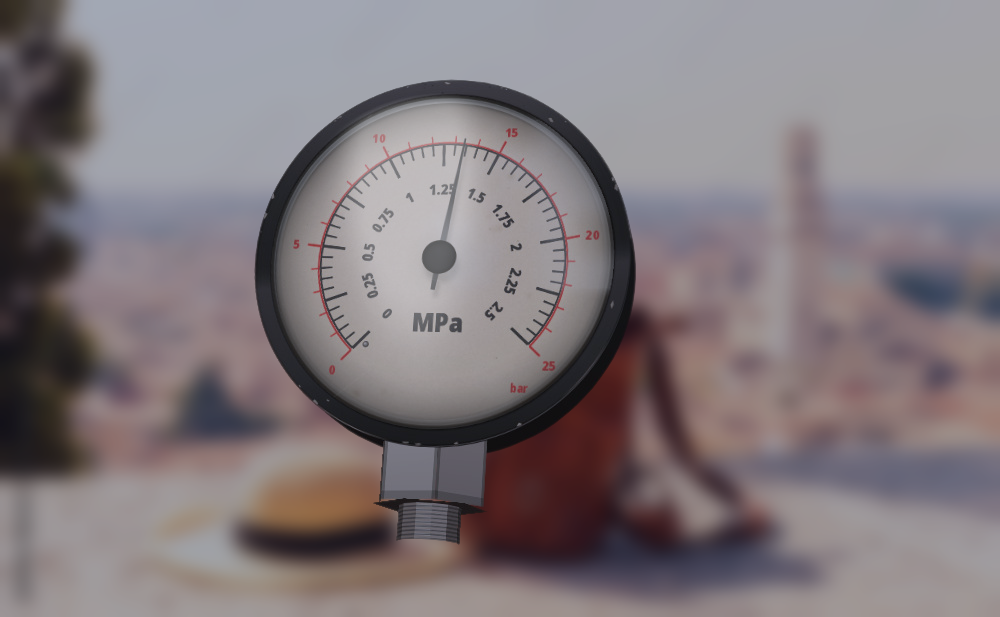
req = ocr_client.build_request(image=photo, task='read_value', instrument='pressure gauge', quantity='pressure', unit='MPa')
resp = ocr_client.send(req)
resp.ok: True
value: 1.35 MPa
